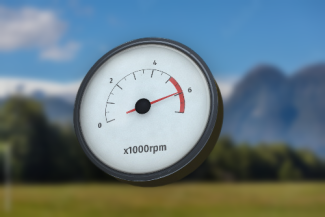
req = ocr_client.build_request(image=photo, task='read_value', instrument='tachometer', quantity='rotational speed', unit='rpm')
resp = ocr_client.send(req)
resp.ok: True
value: 6000 rpm
